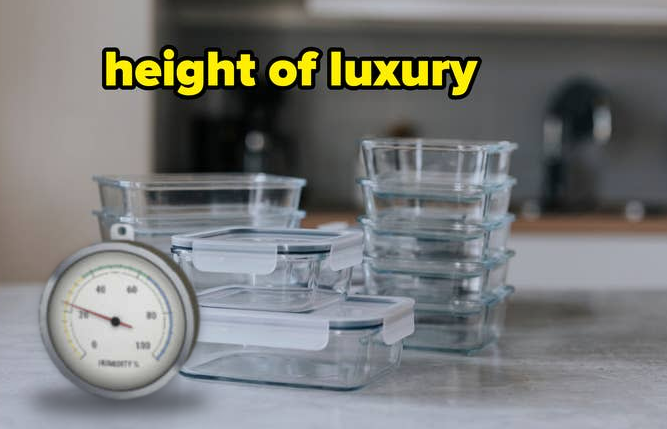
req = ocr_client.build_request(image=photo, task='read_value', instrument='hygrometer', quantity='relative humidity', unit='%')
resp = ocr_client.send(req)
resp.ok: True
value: 24 %
